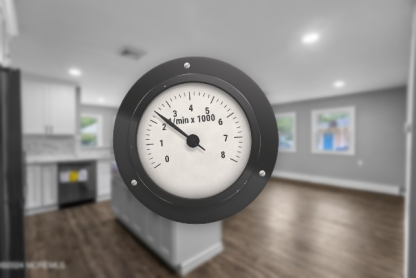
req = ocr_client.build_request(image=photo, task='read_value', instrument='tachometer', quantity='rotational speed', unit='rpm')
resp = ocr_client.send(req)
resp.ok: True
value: 2400 rpm
